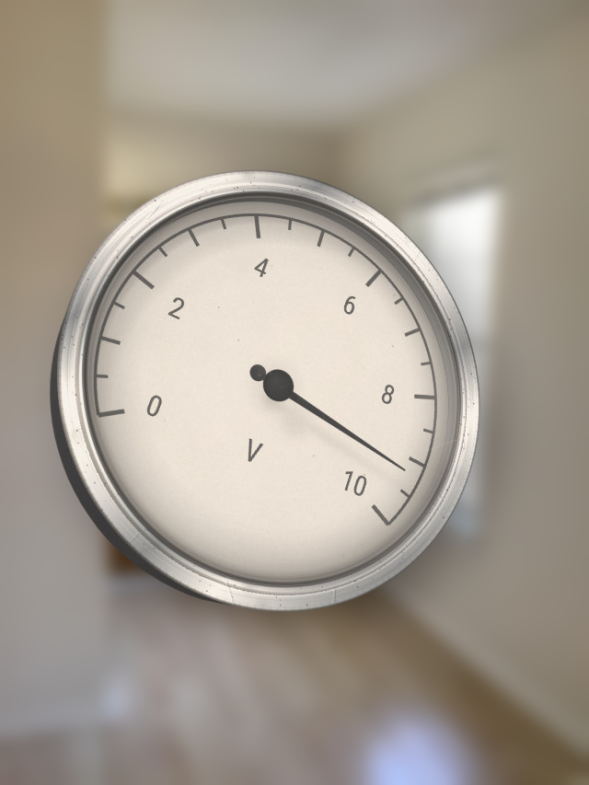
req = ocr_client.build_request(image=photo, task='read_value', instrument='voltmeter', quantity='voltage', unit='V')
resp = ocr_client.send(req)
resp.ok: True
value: 9.25 V
